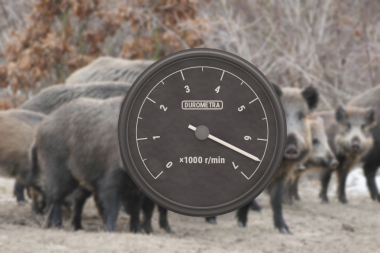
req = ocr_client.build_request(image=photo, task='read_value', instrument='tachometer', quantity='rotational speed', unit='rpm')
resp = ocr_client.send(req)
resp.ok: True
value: 6500 rpm
